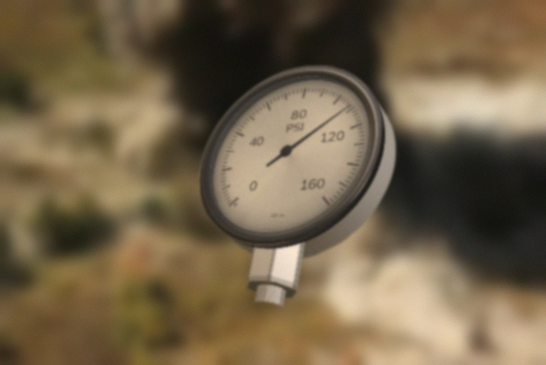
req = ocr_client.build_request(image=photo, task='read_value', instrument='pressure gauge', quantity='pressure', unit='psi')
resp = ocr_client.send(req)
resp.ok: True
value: 110 psi
